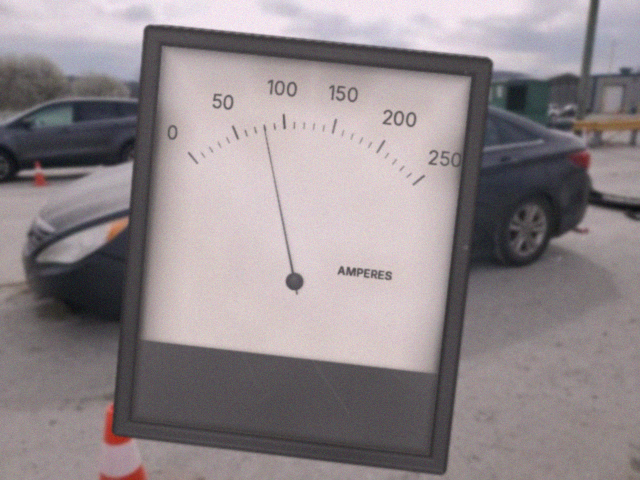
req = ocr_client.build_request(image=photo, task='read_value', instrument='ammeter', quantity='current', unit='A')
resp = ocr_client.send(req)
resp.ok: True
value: 80 A
